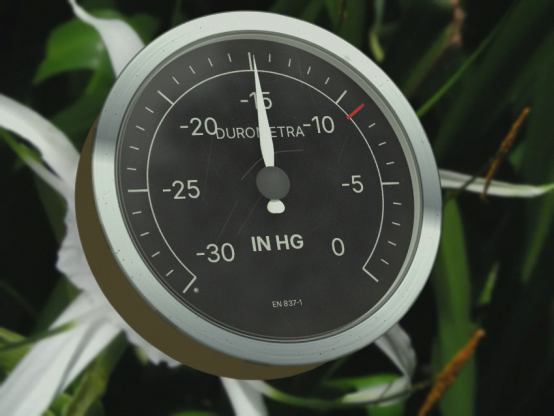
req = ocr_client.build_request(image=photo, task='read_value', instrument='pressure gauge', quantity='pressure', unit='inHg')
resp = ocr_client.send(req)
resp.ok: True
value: -15 inHg
